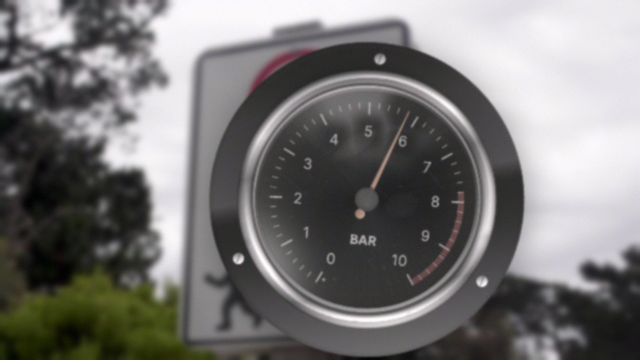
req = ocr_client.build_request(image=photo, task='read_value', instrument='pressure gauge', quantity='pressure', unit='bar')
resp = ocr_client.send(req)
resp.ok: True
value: 5.8 bar
